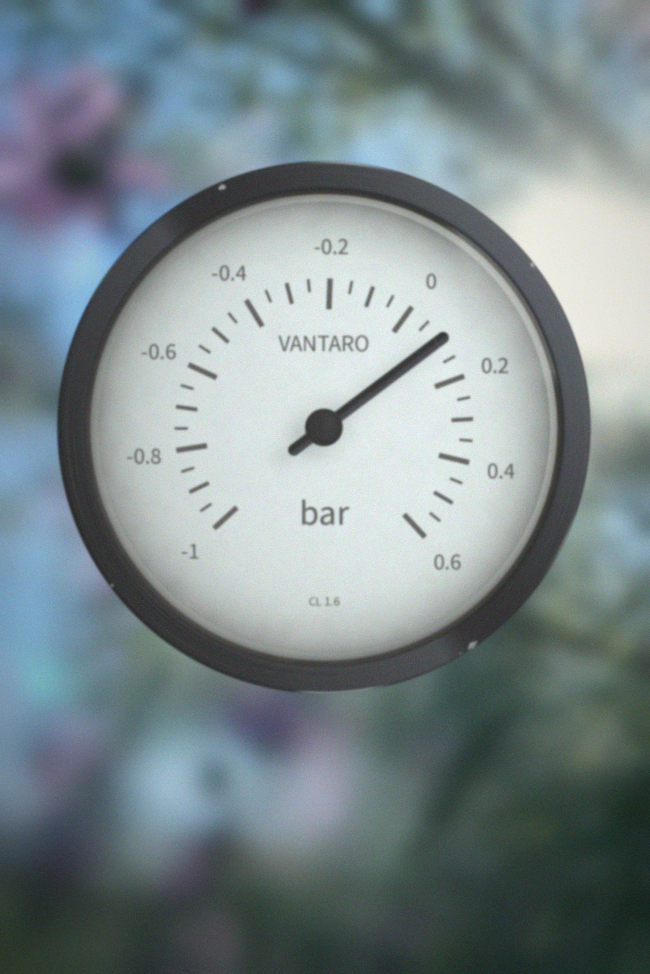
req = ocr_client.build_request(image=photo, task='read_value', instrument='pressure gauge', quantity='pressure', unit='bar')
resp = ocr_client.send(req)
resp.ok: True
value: 0.1 bar
